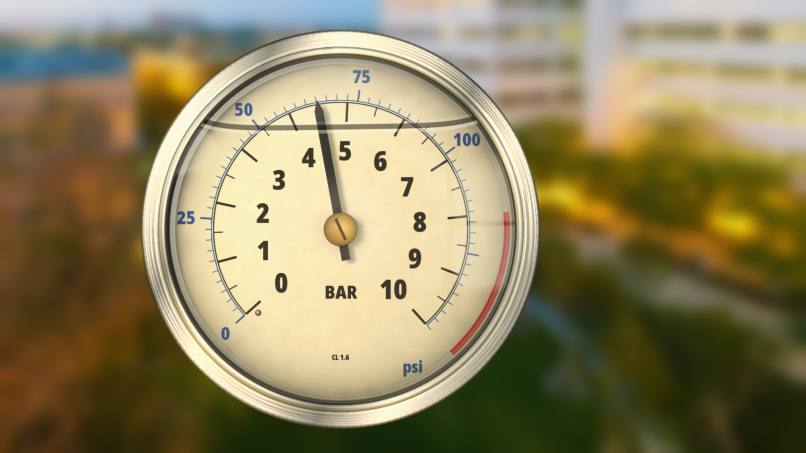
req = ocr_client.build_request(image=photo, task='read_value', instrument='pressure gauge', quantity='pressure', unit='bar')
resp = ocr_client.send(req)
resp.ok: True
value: 4.5 bar
